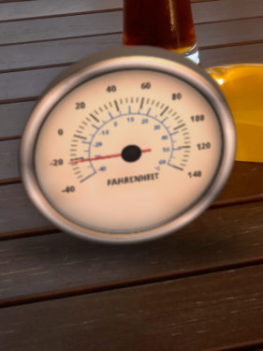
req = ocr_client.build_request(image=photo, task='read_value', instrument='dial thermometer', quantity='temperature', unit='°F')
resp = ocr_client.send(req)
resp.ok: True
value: -20 °F
